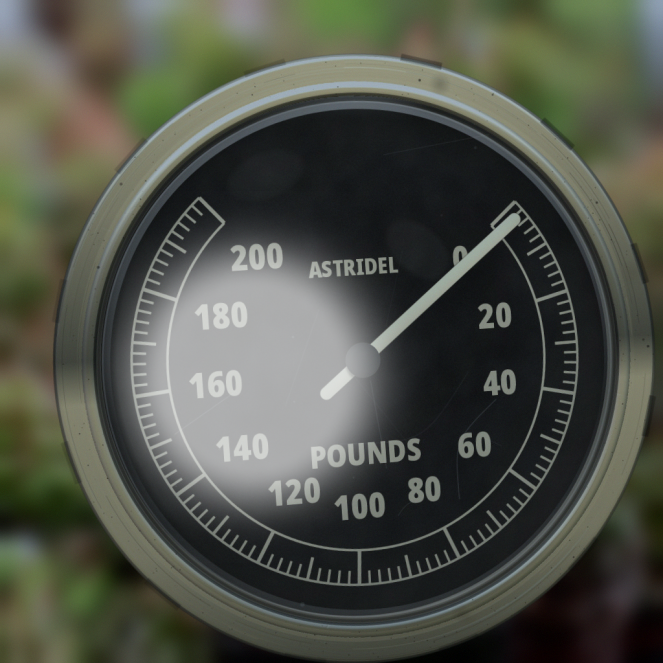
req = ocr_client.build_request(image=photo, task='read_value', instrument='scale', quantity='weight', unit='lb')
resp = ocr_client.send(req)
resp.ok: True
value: 2 lb
